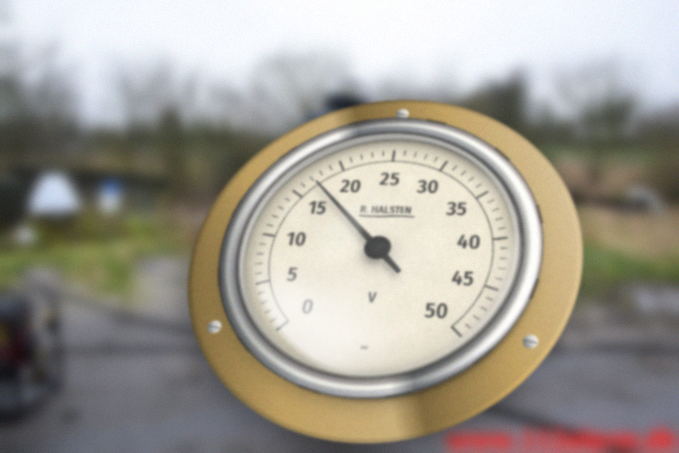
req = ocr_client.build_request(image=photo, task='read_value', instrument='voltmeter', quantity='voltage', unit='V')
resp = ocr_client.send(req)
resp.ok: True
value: 17 V
